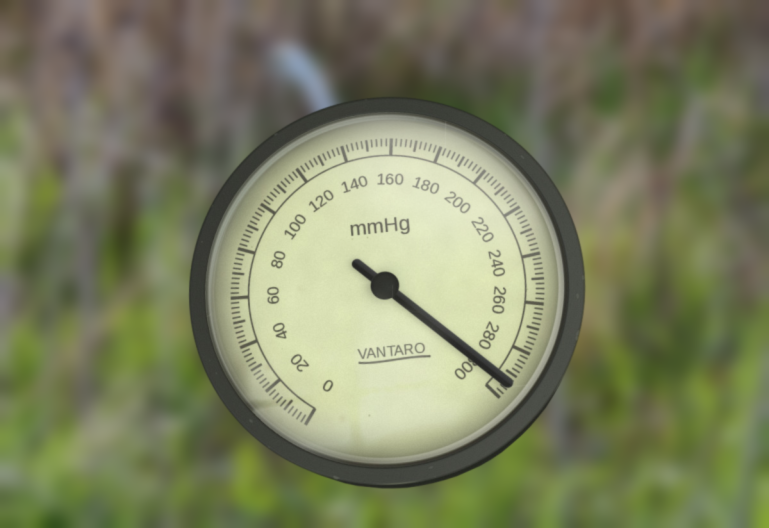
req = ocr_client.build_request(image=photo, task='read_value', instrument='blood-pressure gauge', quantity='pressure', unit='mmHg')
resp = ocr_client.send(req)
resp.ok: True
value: 294 mmHg
